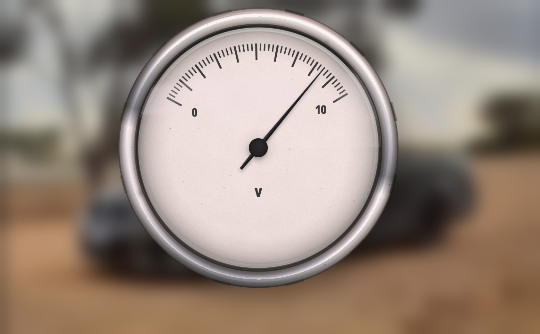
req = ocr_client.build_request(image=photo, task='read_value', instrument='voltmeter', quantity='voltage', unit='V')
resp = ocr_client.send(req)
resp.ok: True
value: 8.4 V
